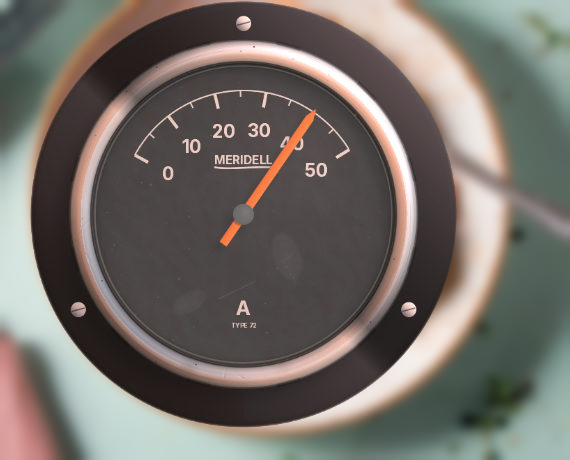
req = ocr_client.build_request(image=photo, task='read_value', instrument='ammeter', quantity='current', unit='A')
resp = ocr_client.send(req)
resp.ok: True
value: 40 A
